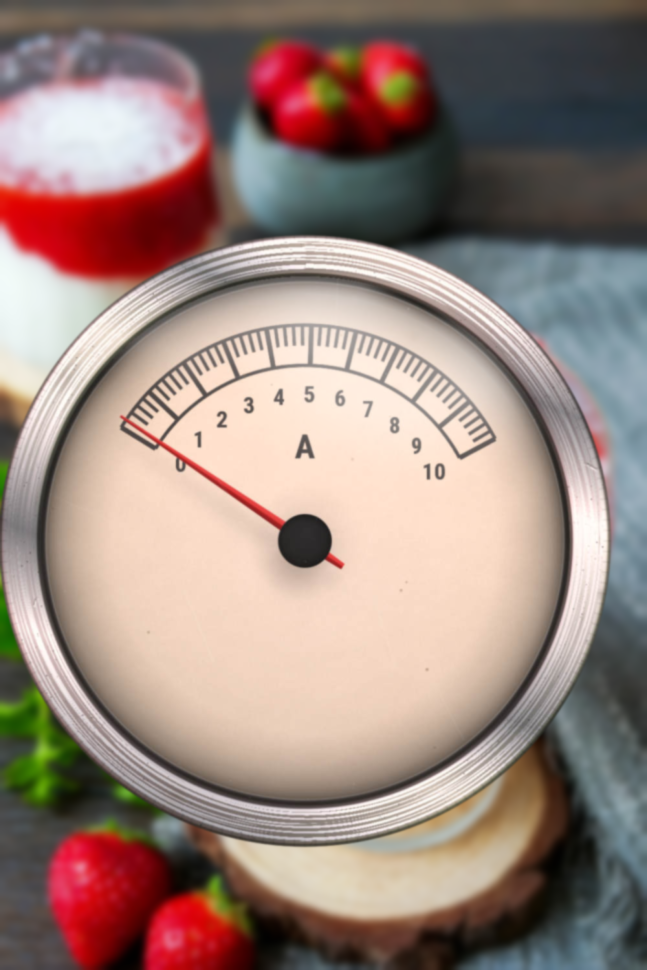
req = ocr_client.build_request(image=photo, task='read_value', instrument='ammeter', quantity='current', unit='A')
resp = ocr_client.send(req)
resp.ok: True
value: 0.2 A
